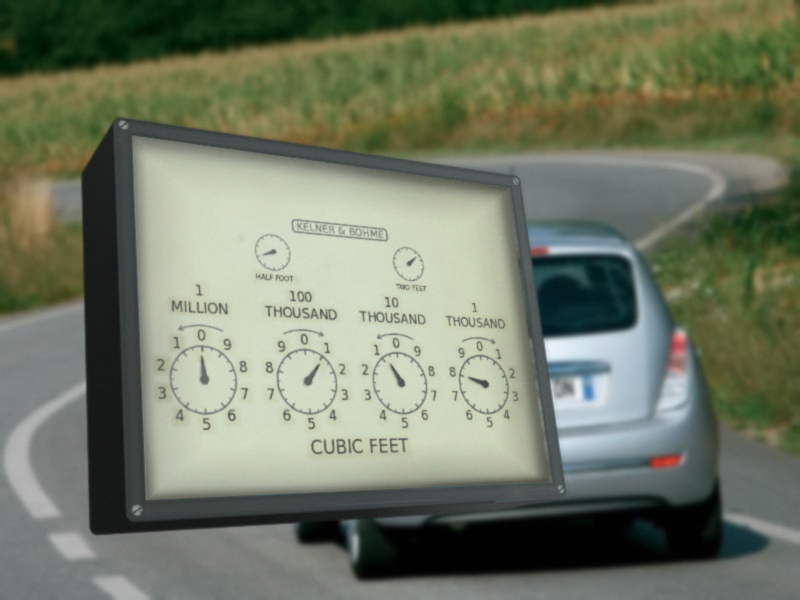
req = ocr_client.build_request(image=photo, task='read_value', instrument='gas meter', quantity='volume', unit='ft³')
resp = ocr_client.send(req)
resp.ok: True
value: 10800 ft³
